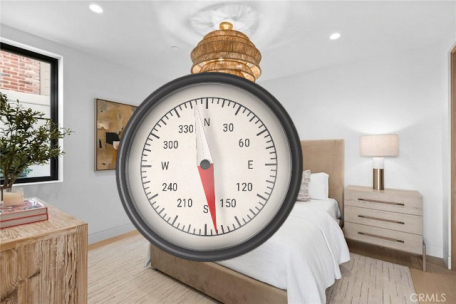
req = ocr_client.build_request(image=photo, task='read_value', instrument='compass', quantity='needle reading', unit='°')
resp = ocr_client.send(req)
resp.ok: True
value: 170 °
